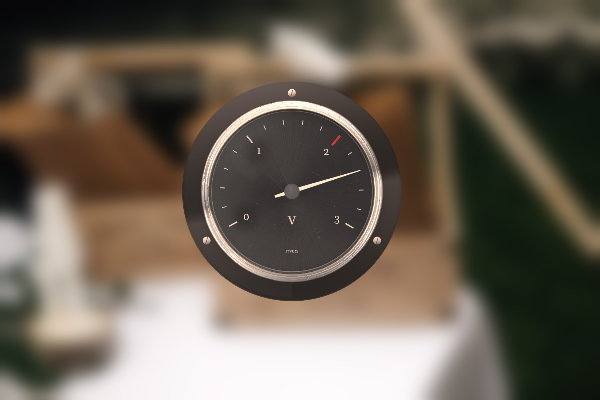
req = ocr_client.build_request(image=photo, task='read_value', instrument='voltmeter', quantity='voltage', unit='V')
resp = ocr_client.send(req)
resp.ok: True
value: 2.4 V
